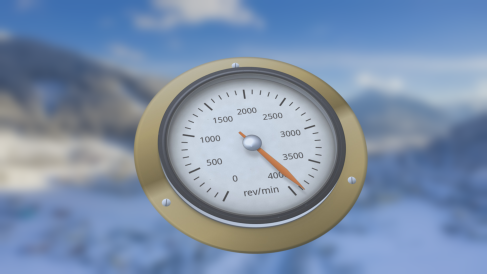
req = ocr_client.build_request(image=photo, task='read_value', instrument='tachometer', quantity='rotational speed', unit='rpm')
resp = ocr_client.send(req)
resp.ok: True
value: 3900 rpm
